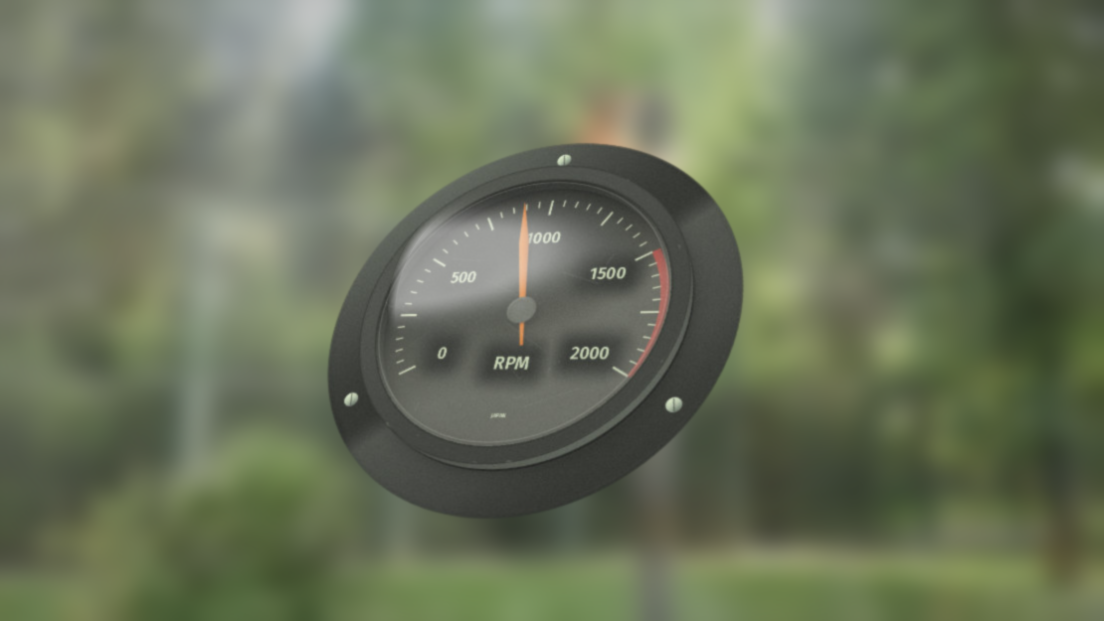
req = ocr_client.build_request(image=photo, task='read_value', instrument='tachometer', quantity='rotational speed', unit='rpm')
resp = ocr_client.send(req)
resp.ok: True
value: 900 rpm
